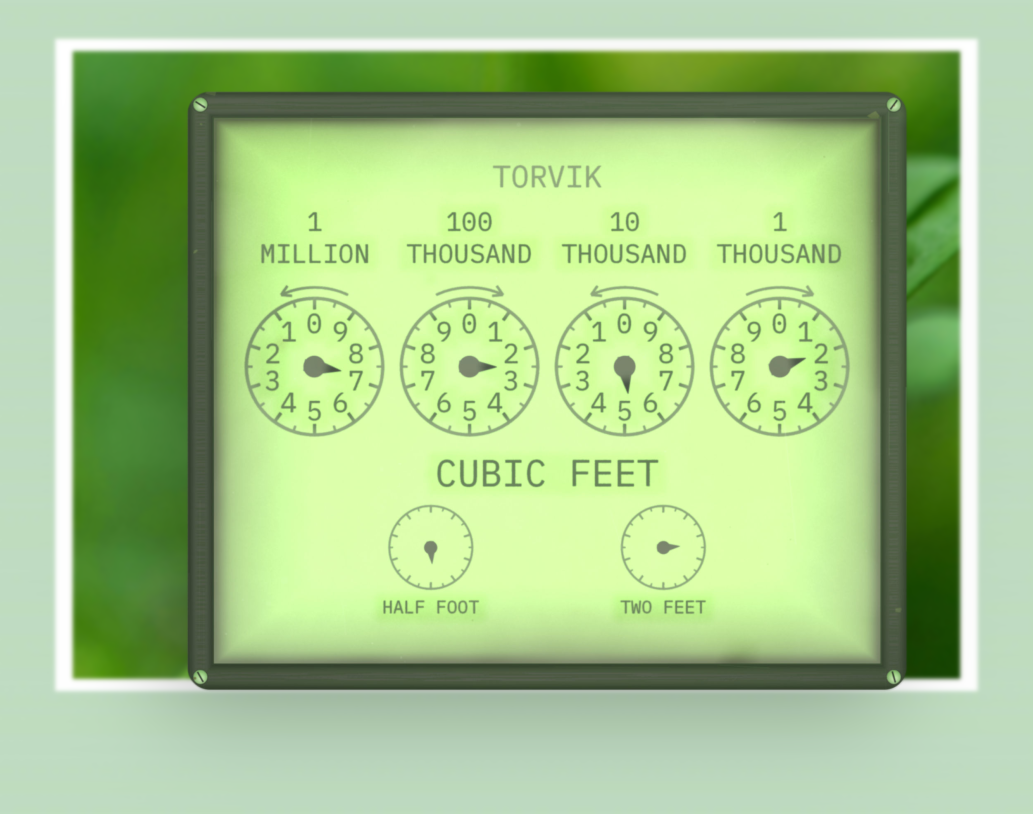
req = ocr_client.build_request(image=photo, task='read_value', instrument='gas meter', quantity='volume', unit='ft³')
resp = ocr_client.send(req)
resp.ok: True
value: 725200 ft³
